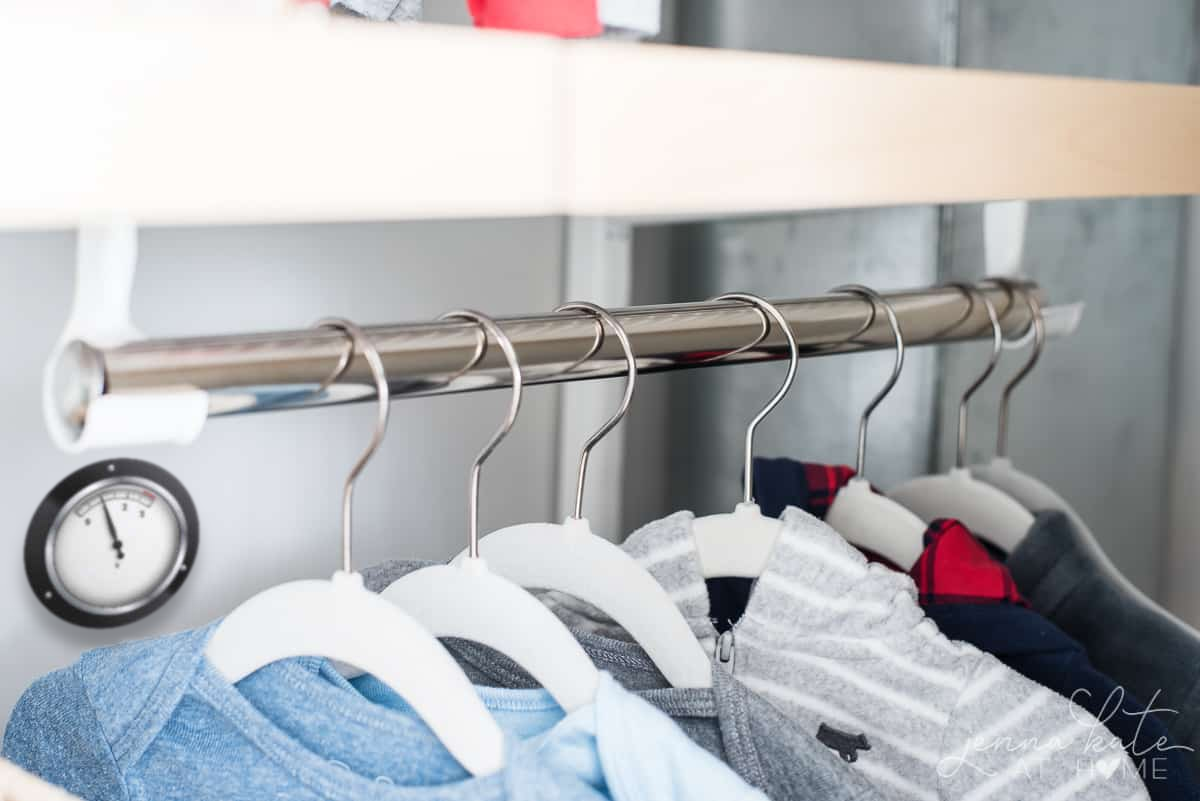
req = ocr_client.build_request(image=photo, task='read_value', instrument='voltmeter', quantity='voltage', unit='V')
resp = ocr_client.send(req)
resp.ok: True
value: 1 V
